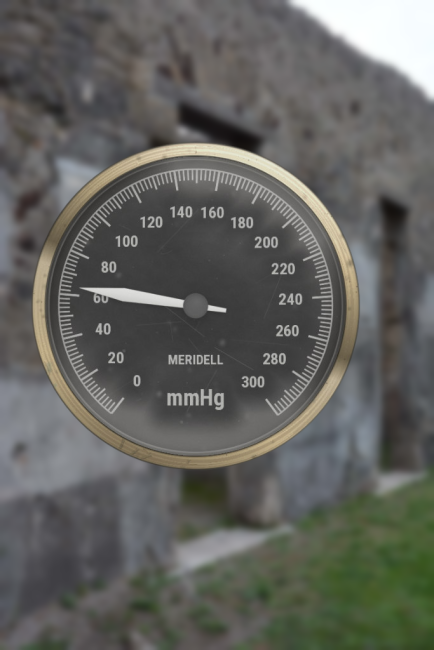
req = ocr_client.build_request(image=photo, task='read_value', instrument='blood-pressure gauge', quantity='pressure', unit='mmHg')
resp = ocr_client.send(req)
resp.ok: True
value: 64 mmHg
